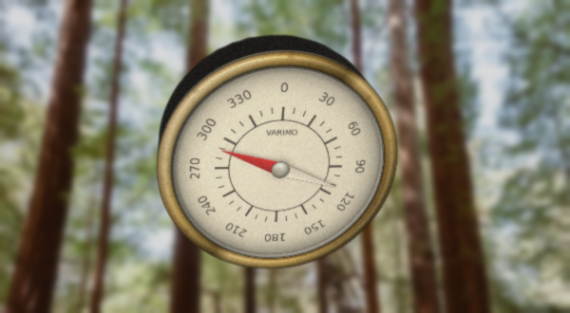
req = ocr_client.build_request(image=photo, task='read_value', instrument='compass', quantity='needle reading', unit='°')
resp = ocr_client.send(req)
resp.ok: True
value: 290 °
